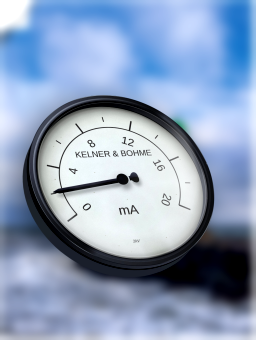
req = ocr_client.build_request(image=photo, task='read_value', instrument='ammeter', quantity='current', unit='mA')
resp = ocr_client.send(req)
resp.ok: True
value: 2 mA
